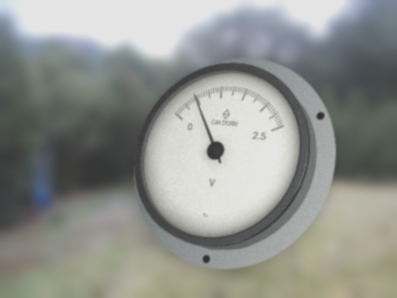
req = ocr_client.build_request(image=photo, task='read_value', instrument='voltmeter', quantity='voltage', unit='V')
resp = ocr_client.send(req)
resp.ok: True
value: 0.5 V
